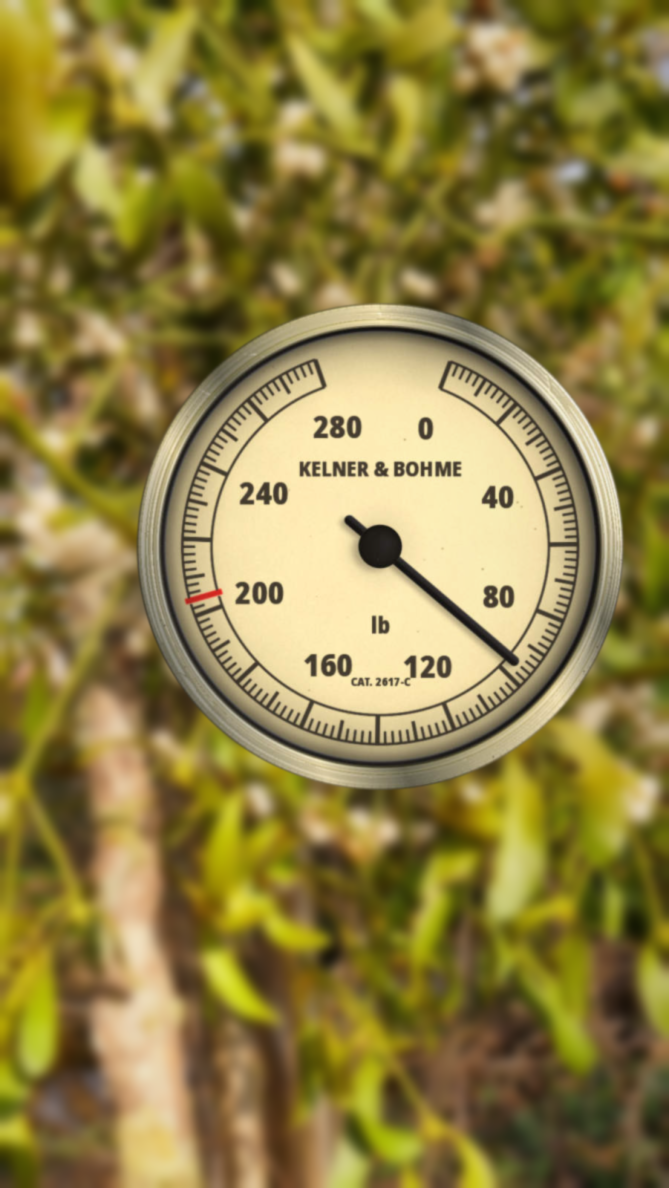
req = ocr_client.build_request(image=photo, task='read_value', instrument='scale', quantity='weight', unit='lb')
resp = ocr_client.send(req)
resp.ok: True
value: 96 lb
